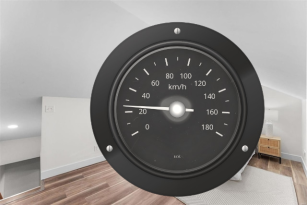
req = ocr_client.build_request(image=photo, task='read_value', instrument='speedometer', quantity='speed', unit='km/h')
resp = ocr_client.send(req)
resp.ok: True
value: 25 km/h
